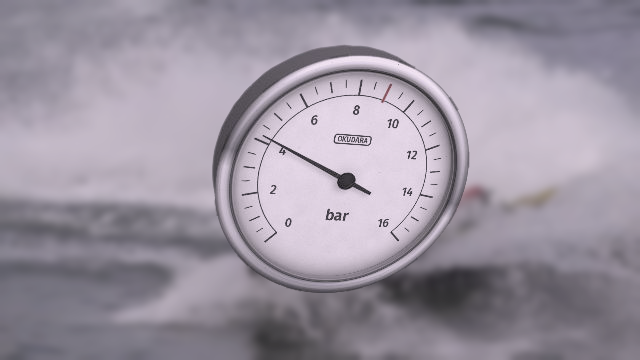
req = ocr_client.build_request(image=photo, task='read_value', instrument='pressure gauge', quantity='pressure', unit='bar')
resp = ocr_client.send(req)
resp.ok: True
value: 4.25 bar
